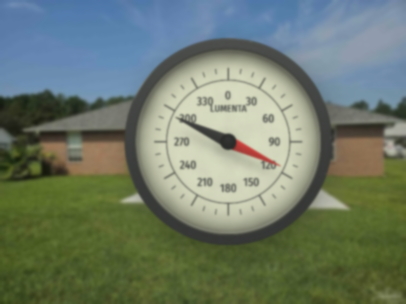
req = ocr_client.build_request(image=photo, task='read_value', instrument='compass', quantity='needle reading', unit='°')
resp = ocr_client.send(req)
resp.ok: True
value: 115 °
